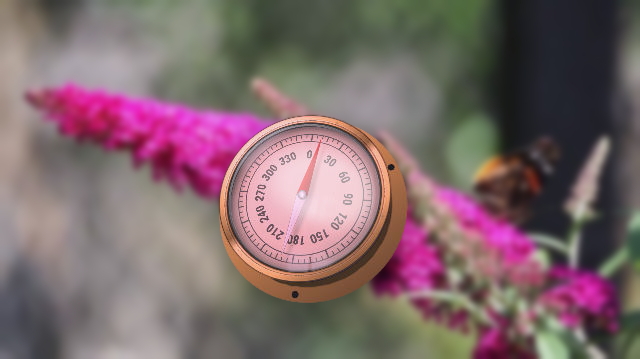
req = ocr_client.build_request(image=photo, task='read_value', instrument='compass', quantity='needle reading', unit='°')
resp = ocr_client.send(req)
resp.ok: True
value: 10 °
